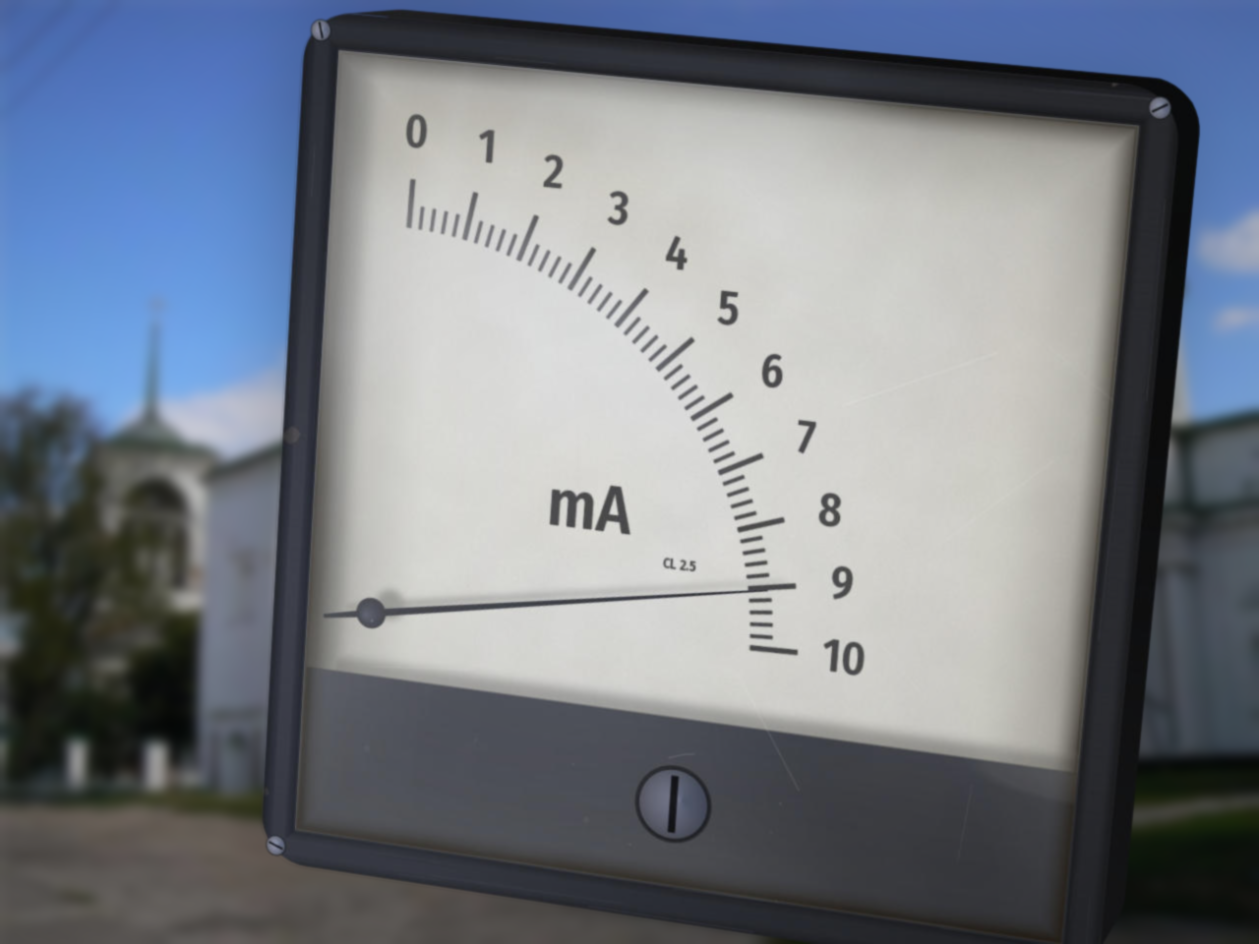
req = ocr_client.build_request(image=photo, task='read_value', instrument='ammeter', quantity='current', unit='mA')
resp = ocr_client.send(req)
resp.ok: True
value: 9 mA
